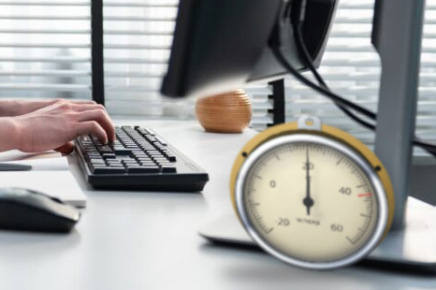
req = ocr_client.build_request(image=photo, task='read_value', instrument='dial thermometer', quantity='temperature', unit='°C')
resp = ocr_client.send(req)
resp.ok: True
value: 20 °C
